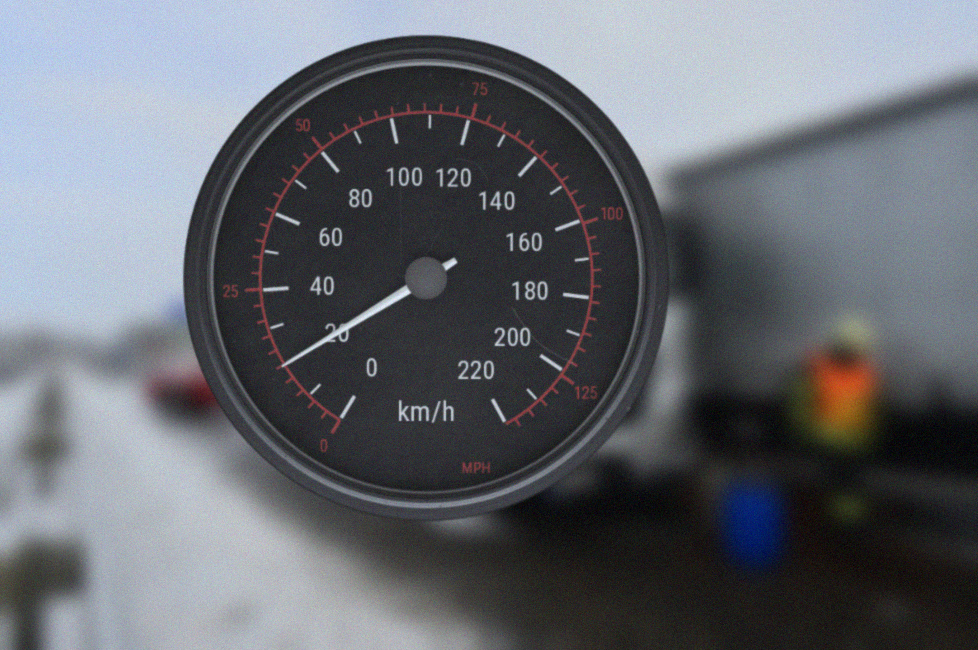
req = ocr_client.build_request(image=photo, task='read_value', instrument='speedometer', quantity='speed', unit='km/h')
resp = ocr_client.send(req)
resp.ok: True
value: 20 km/h
